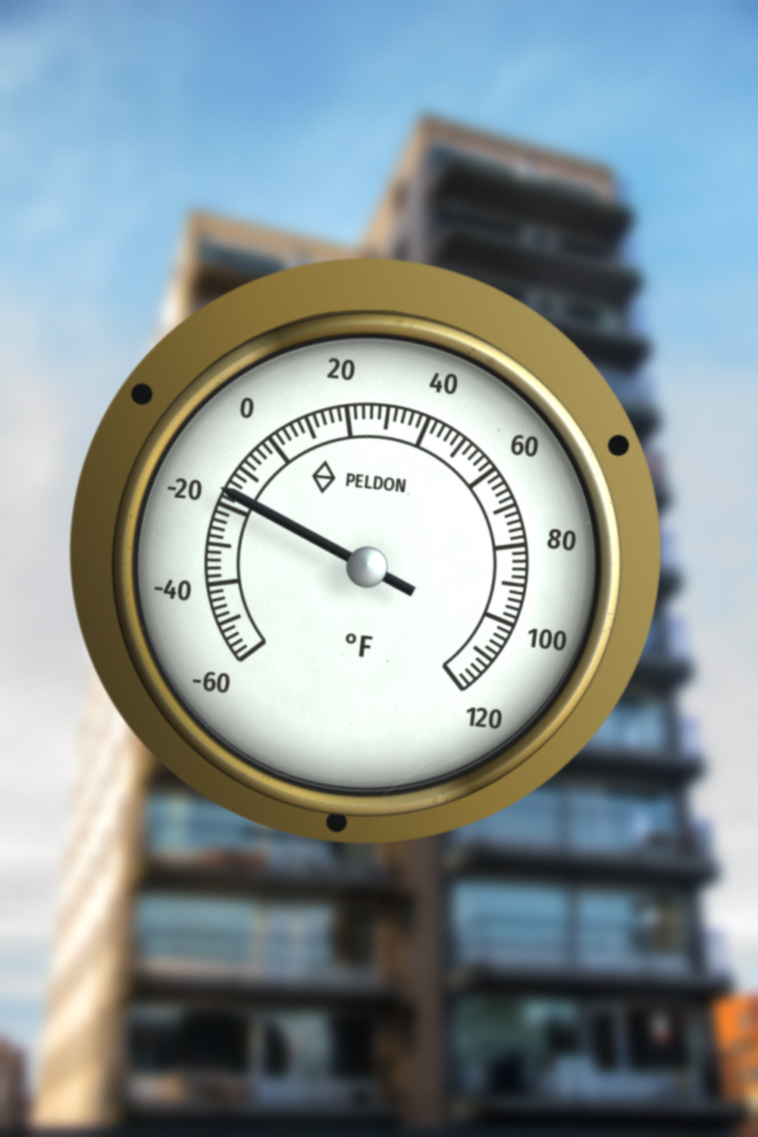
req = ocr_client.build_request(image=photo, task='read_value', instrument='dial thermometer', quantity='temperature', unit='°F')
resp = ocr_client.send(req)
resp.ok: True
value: -16 °F
